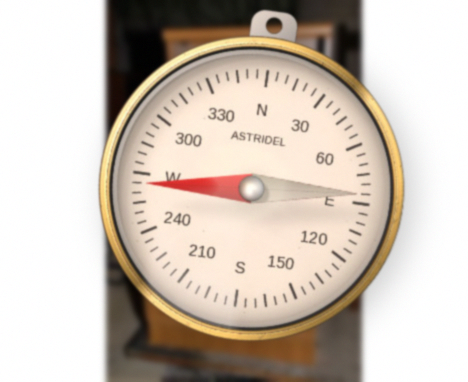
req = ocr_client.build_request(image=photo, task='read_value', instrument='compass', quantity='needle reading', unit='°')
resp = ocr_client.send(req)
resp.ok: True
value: 265 °
